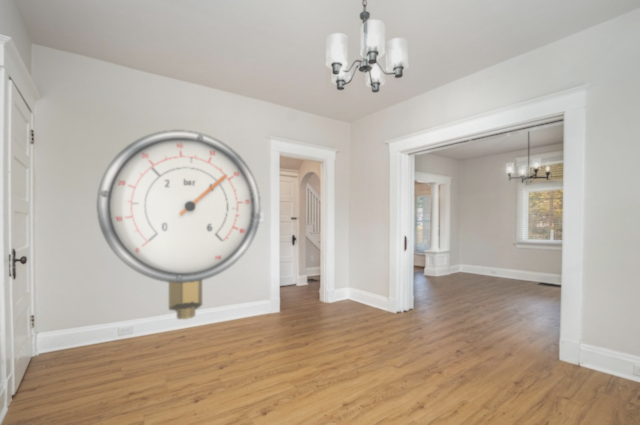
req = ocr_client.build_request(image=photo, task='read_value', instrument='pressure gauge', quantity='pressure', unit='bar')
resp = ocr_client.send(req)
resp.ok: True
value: 4 bar
